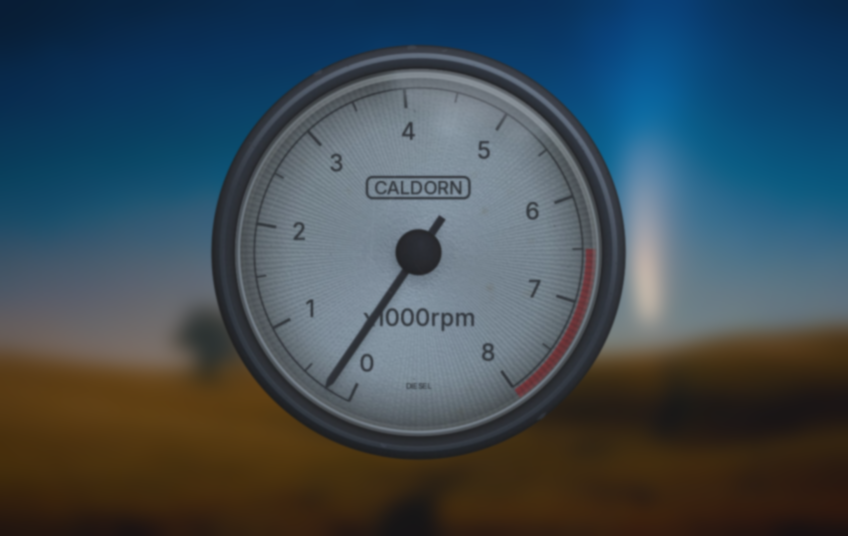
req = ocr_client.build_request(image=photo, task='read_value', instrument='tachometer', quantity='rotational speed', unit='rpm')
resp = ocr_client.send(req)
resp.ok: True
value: 250 rpm
